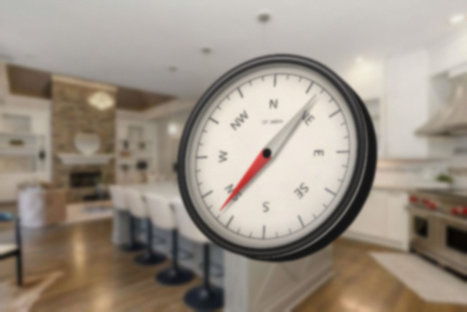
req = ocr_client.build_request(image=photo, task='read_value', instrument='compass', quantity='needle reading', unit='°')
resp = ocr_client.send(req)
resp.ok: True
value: 220 °
